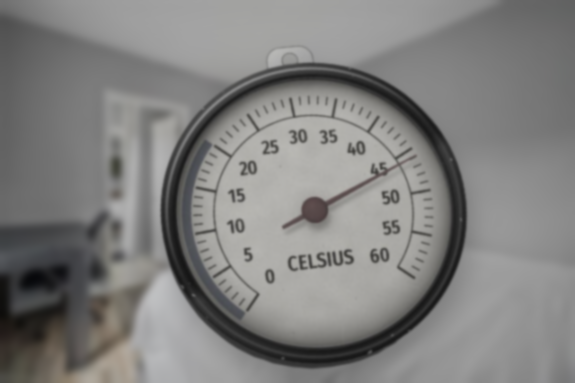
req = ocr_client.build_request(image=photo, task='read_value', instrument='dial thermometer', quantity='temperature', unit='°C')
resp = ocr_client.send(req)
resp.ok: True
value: 46 °C
